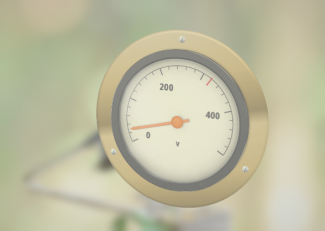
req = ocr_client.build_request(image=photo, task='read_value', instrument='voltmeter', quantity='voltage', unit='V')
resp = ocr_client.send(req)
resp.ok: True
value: 30 V
